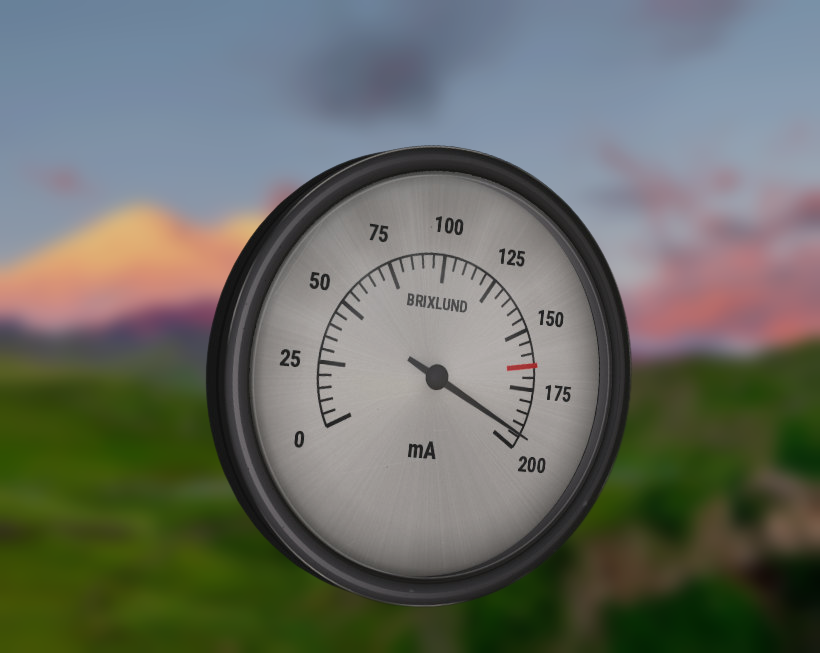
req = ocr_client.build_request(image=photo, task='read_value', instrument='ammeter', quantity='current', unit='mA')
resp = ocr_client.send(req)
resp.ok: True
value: 195 mA
